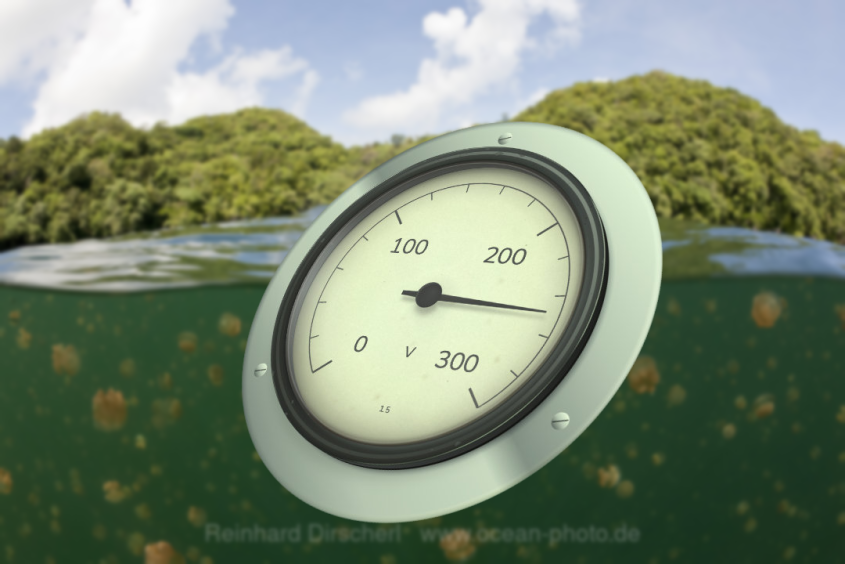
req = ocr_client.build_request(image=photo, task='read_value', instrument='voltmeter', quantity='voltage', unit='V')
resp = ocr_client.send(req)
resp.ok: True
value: 250 V
